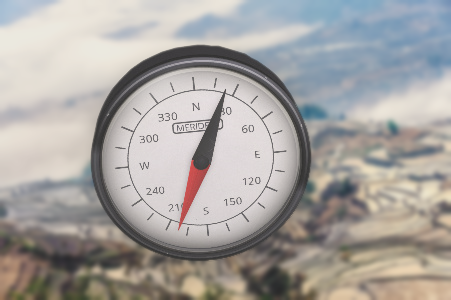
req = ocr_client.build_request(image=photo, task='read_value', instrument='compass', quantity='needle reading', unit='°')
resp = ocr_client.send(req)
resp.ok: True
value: 202.5 °
